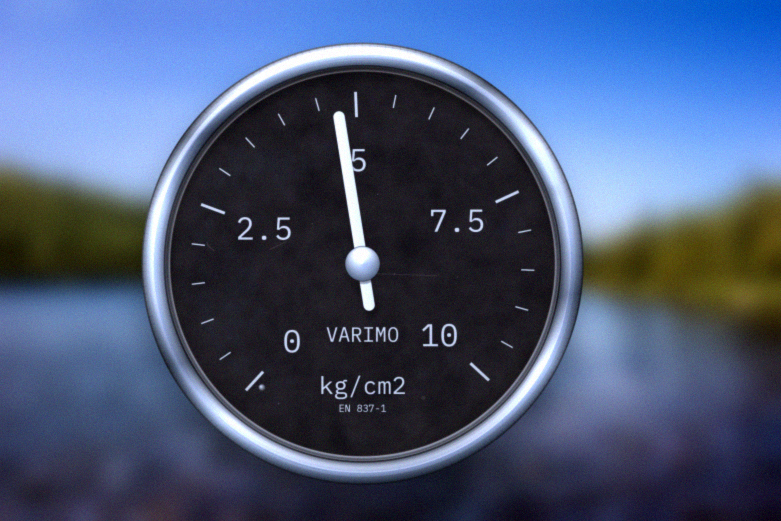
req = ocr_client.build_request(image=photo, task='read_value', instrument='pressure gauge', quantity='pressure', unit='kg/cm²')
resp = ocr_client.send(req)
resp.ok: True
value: 4.75 kg/cm²
